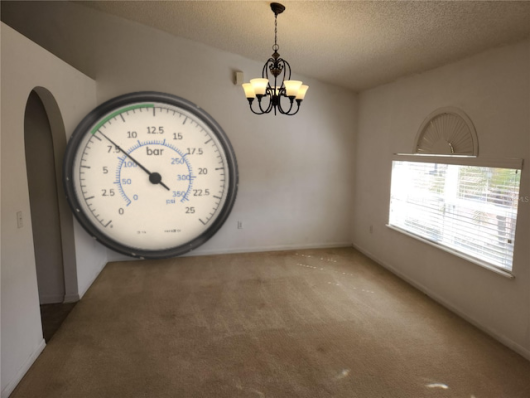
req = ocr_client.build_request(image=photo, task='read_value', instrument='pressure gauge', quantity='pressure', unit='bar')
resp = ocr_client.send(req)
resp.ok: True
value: 8 bar
